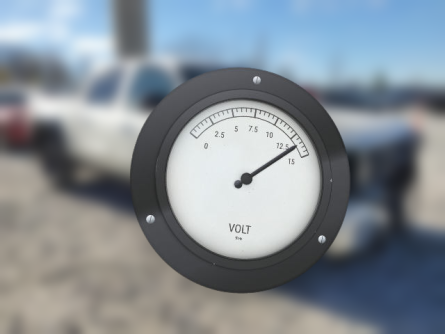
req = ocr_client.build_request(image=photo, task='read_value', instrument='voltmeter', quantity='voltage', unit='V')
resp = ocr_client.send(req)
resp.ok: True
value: 13.5 V
